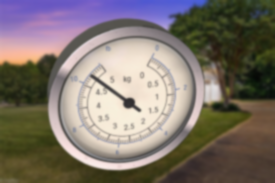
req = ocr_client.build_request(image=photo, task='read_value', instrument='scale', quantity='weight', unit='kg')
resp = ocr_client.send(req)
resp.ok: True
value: 4.75 kg
